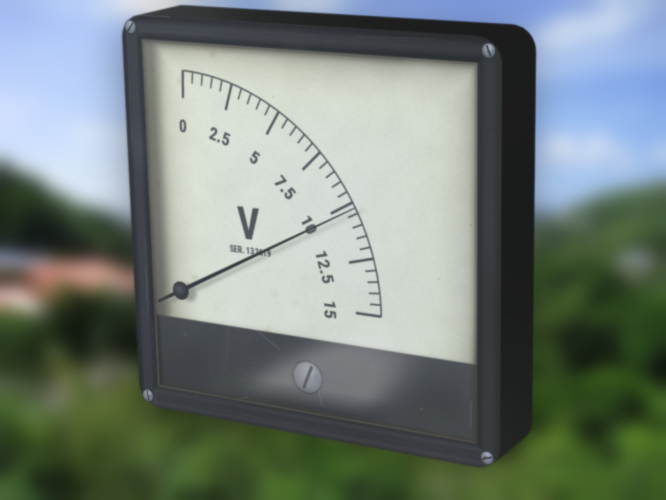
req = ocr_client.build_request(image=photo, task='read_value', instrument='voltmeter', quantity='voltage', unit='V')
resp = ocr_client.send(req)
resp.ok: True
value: 10.25 V
